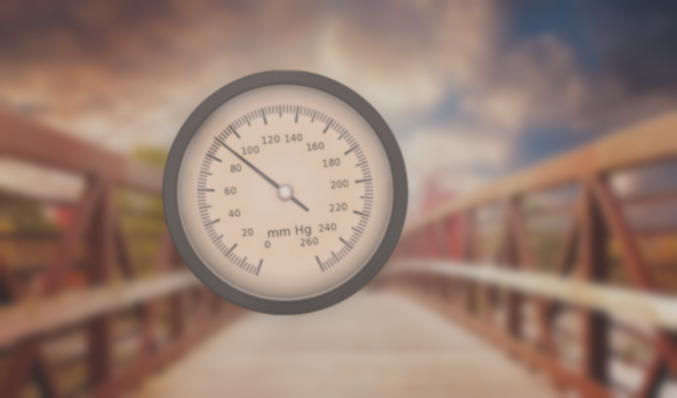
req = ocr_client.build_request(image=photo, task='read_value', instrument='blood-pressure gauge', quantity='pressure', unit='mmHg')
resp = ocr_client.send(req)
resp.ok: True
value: 90 mmHg
